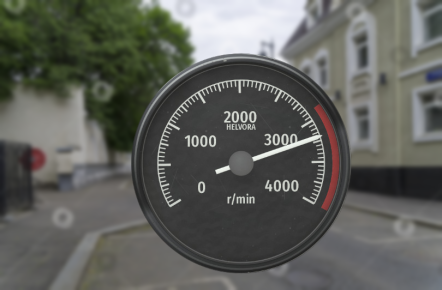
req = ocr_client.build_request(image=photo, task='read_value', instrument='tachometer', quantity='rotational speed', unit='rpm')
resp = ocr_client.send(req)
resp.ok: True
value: 3200 rpm
